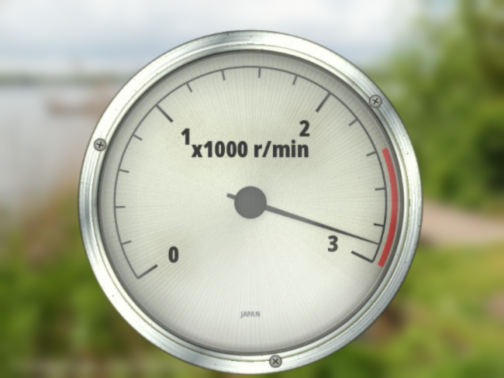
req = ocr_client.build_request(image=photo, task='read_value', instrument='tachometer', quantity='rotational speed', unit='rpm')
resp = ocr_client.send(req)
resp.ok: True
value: 2900 rpm
